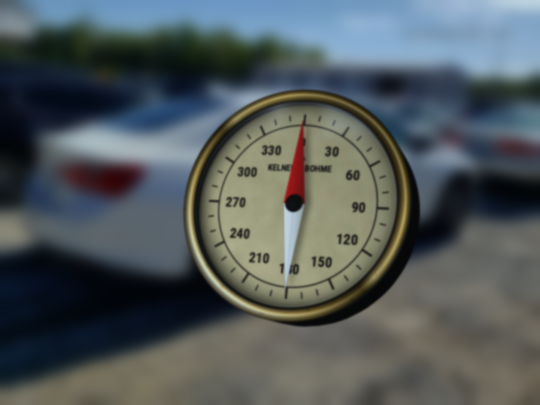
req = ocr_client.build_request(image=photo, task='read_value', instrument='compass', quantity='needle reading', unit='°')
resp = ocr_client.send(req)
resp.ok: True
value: 0 °
